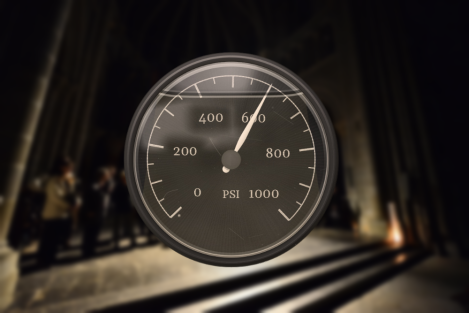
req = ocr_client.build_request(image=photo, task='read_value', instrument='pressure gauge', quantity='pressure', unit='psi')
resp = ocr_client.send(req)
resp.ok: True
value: 600 psi
